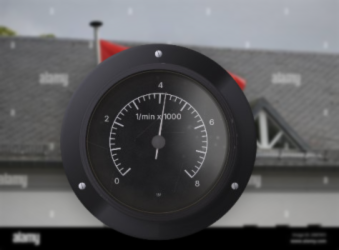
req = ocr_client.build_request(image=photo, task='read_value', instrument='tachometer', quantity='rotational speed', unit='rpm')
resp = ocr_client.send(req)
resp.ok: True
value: 4200 rpm
